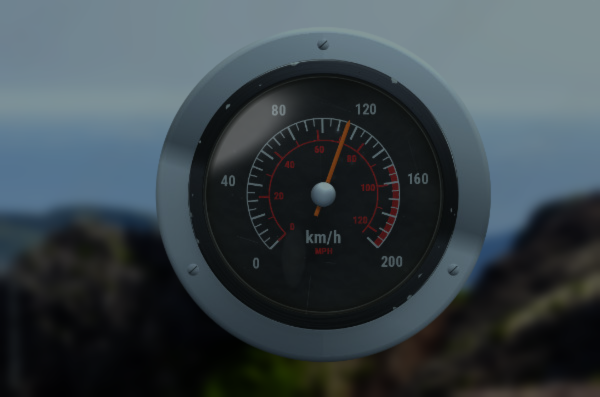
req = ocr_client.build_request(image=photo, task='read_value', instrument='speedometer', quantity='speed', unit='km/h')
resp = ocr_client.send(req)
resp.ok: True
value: 115 km/h
